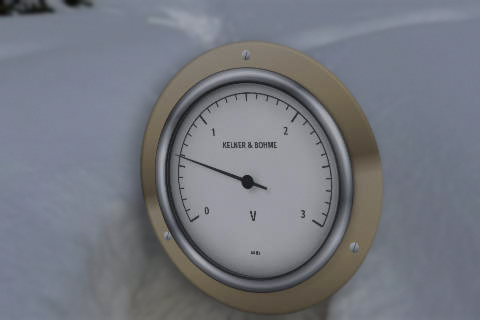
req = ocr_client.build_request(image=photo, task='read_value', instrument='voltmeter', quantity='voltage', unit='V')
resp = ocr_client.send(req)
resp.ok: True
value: 0.6 V
